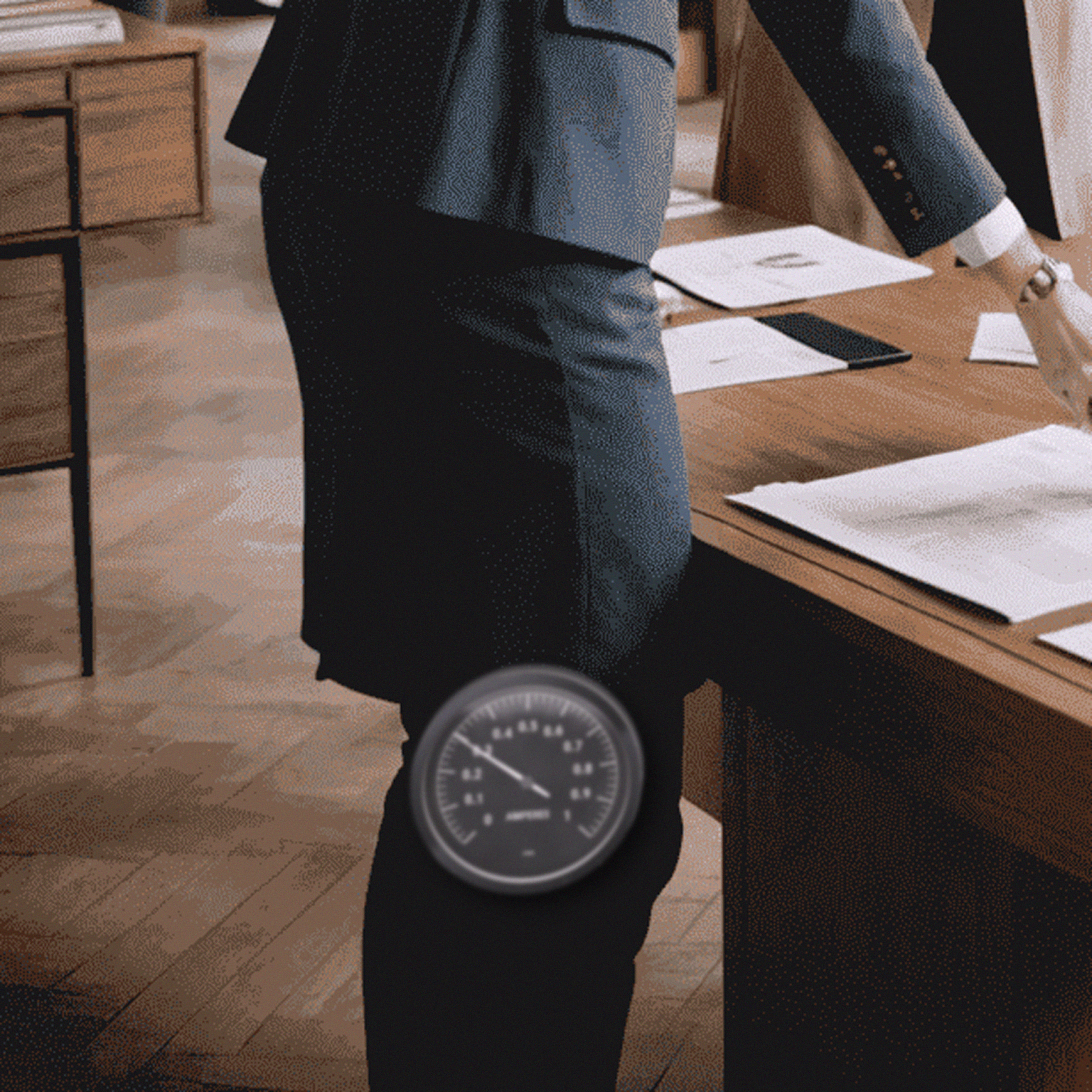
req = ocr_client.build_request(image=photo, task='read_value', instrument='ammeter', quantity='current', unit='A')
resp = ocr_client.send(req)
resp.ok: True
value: 0.3 A
